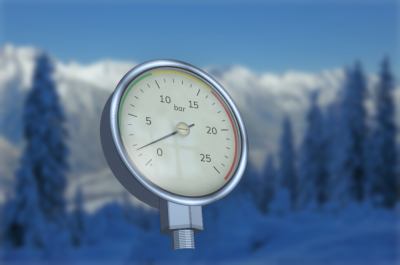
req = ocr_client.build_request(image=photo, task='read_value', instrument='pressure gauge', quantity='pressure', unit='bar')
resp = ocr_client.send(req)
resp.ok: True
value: 1.5 bar
